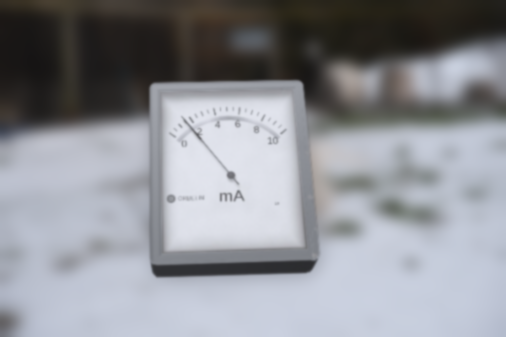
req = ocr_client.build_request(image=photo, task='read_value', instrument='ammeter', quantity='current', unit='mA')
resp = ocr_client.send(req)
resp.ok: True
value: 1.5 mA
